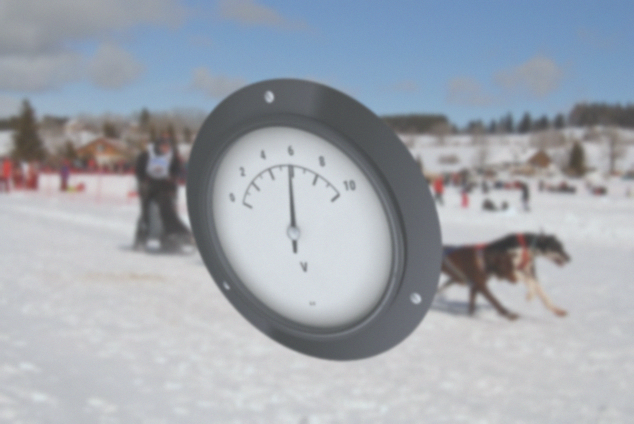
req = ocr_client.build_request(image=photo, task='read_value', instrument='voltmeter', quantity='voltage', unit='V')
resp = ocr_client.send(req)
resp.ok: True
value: 6 V
